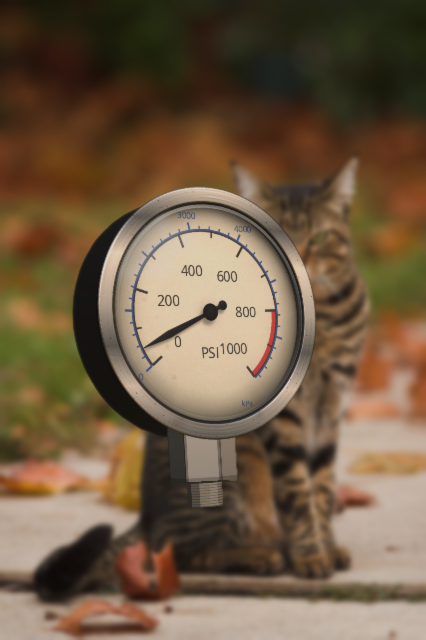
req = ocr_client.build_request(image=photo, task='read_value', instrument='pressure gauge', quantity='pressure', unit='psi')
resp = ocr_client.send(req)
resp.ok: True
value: 50 psi
